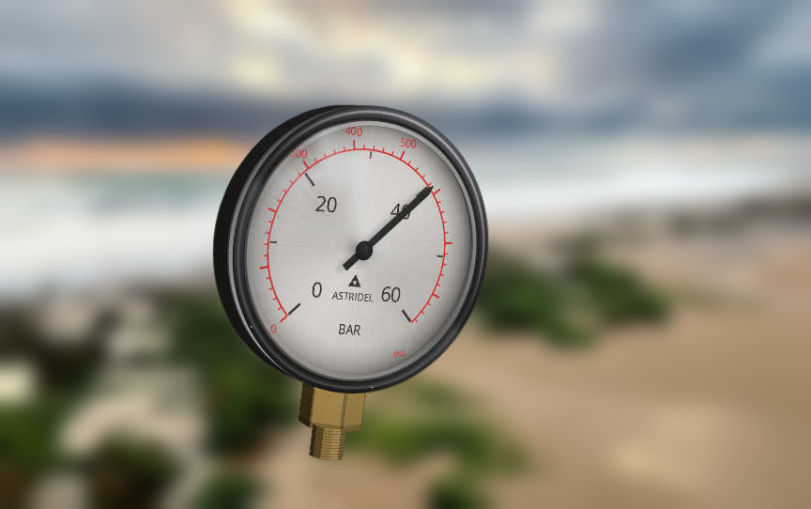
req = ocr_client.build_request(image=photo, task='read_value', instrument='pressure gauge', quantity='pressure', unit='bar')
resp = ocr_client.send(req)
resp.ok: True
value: 40 bar
